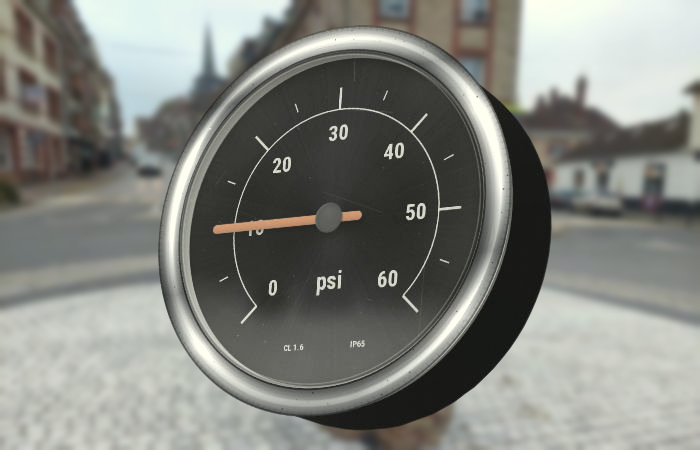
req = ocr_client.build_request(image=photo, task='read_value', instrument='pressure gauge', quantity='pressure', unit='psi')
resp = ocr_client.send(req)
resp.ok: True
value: 10 psi
